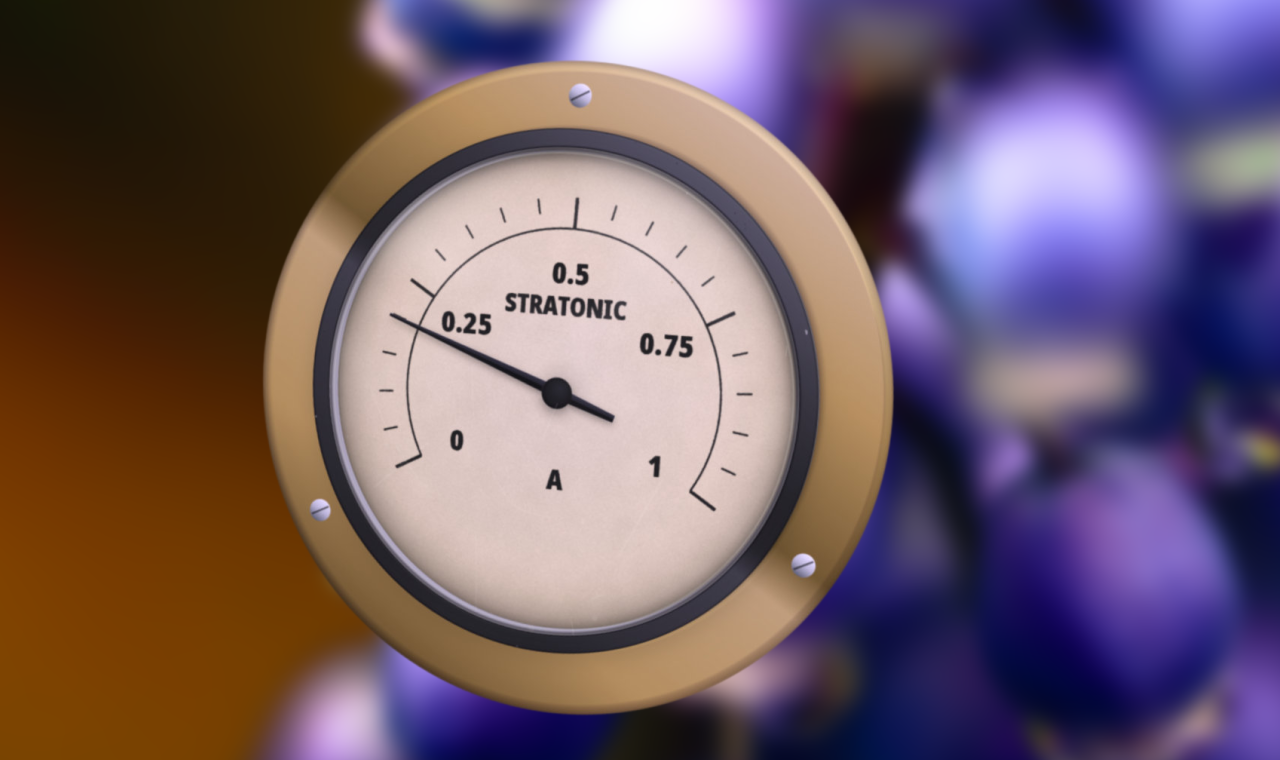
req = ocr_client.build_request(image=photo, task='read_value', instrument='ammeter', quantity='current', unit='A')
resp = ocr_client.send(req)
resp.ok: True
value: 0.2 A
